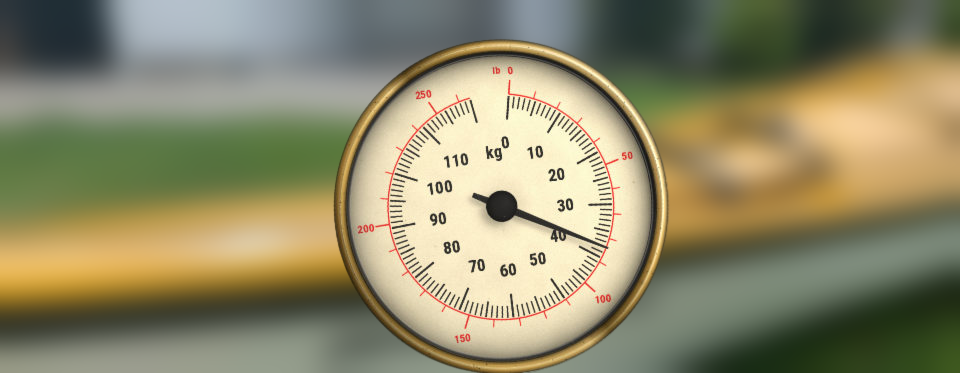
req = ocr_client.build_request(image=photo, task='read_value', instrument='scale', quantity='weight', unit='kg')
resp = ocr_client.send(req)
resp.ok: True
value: 38 kg
